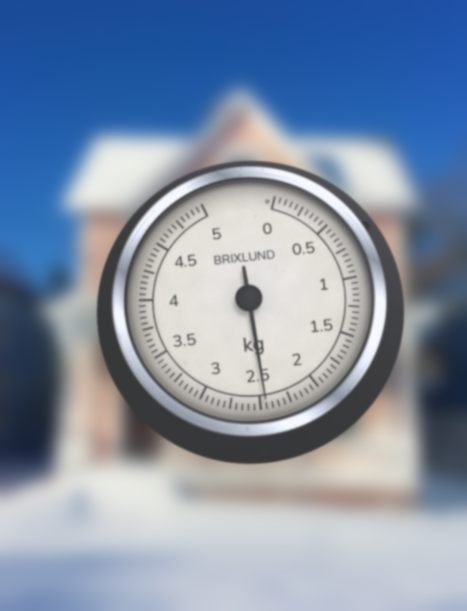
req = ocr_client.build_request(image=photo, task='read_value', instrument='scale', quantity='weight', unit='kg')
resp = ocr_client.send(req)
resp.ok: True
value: 2.45 kg
